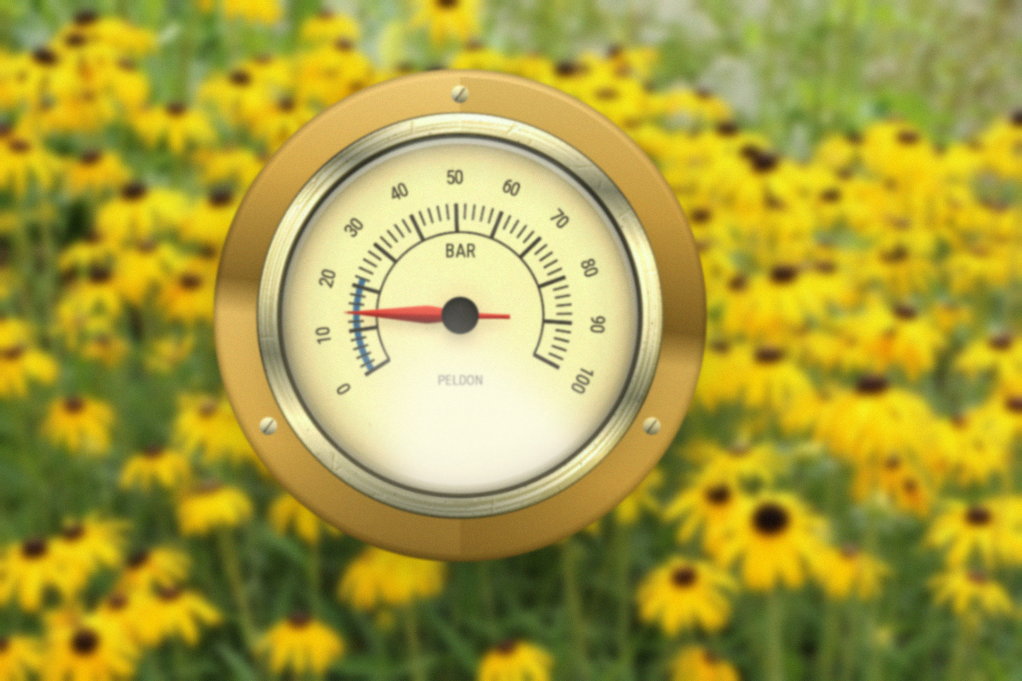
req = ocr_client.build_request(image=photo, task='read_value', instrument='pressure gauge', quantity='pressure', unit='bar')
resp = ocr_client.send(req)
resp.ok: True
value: 14 bar
